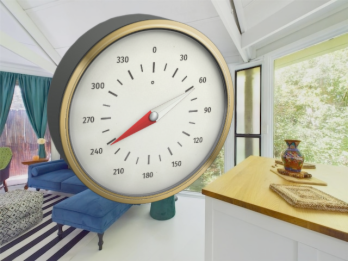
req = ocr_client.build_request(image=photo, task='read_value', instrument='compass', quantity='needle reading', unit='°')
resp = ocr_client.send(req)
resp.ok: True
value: 240 °
